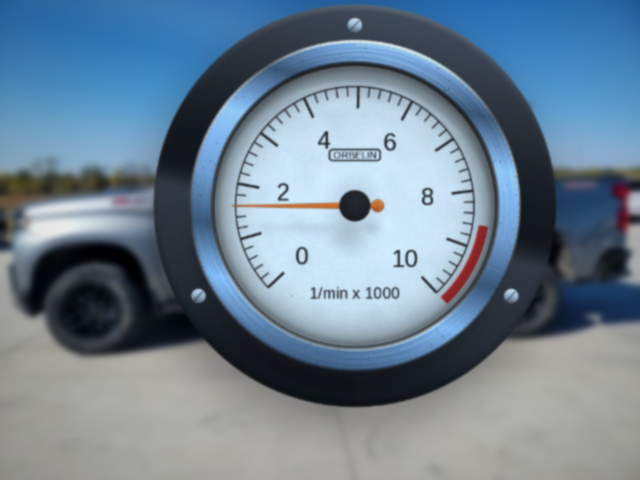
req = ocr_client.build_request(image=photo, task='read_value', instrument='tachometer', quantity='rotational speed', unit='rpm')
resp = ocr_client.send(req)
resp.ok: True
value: 1600 rpm
